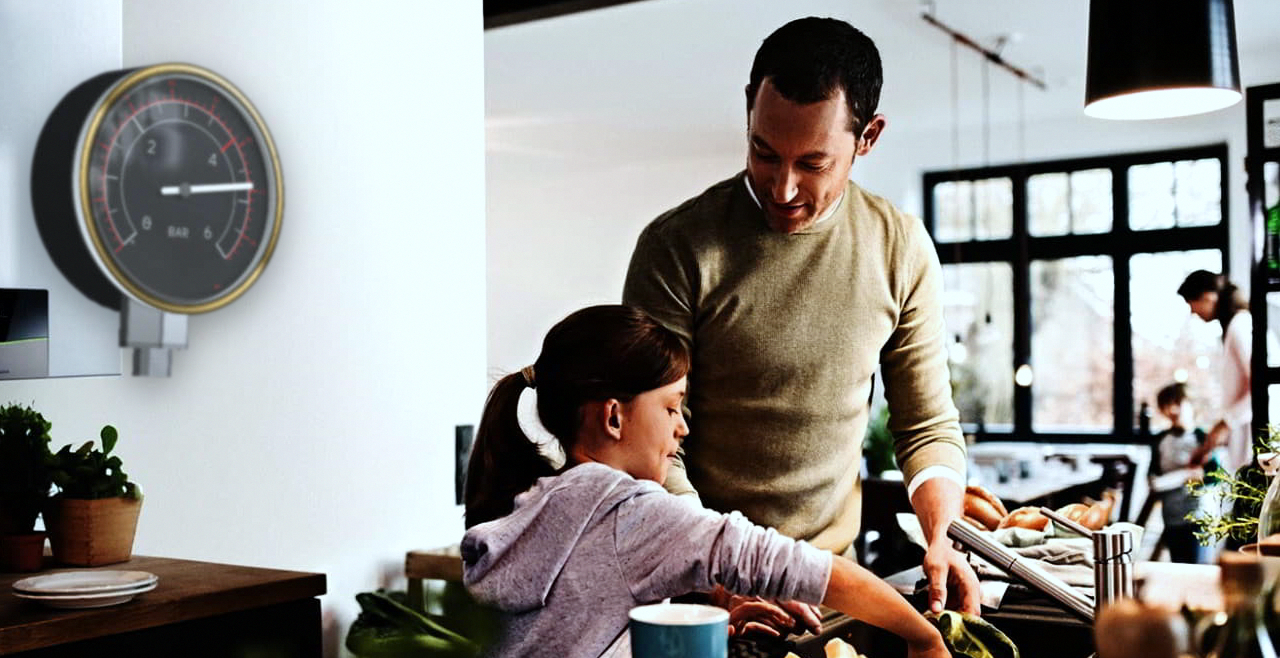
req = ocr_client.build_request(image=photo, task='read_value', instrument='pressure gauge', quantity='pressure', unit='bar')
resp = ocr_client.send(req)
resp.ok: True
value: 4.75 bar
